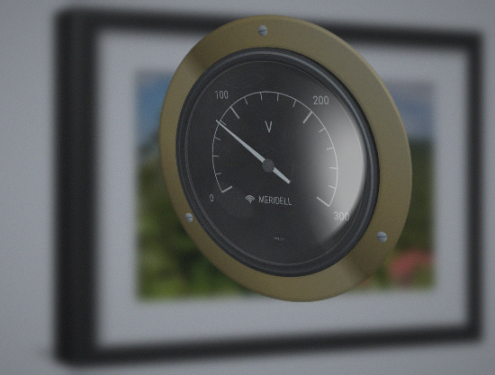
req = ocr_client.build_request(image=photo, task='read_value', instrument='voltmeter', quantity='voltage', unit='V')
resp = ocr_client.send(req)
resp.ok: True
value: 80 V
